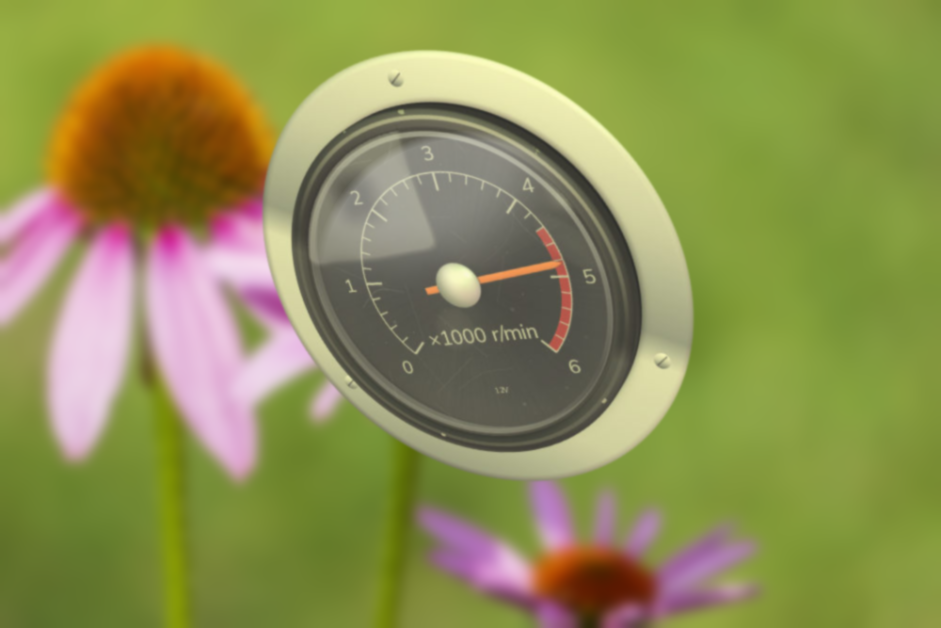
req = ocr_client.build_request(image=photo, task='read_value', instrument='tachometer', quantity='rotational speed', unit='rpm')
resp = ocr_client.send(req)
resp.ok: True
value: 4800 rpm
